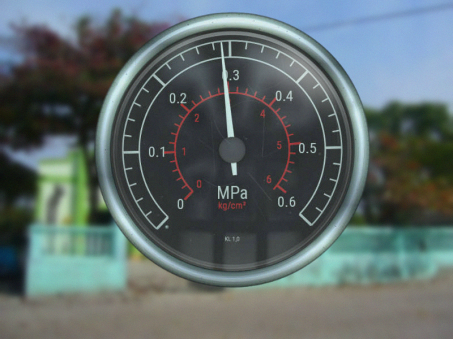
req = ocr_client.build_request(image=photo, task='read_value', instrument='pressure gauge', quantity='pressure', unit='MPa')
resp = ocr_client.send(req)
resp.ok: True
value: 0.29 MPa
